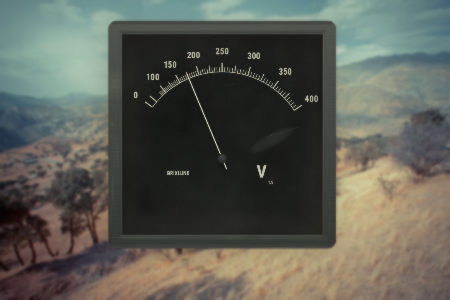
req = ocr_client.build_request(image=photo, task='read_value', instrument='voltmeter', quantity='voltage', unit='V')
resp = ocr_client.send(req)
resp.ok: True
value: 175 V
